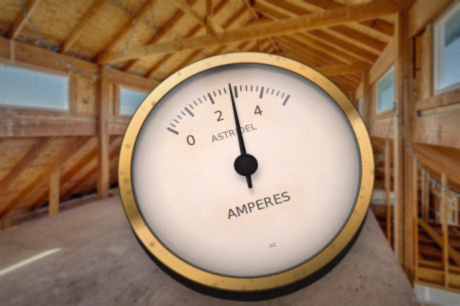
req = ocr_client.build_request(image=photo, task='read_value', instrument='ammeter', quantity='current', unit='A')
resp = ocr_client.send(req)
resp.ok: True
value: 2.8 A
